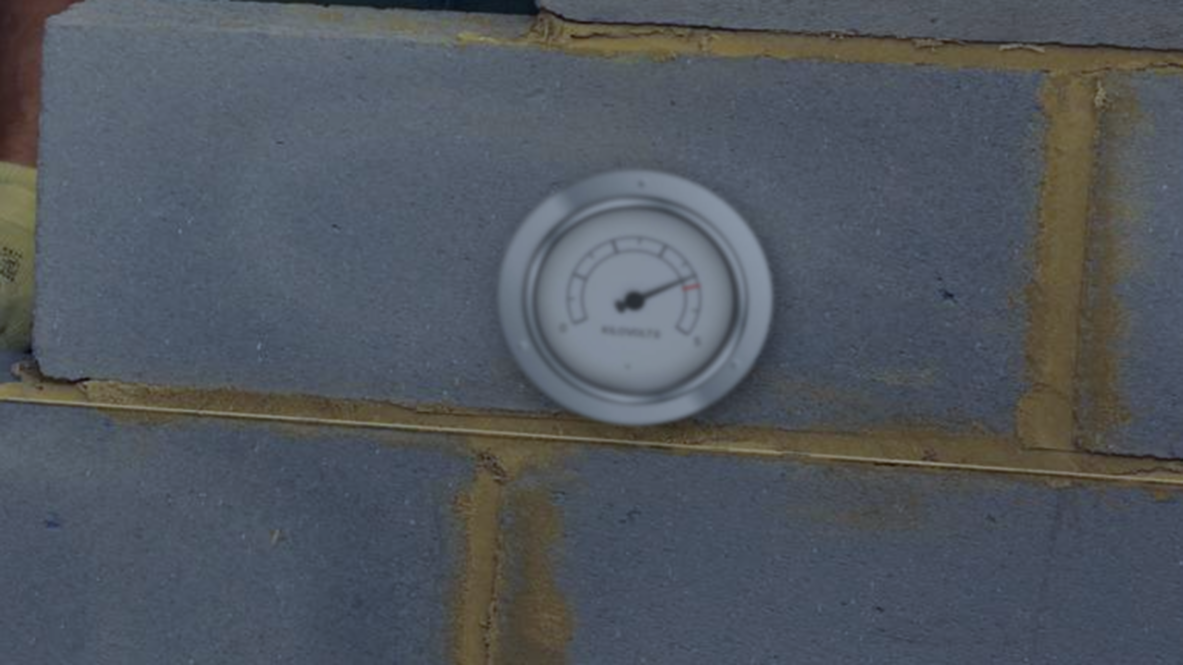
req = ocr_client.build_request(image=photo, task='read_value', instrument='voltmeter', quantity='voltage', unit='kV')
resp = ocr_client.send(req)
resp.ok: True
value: 3.75 kV
